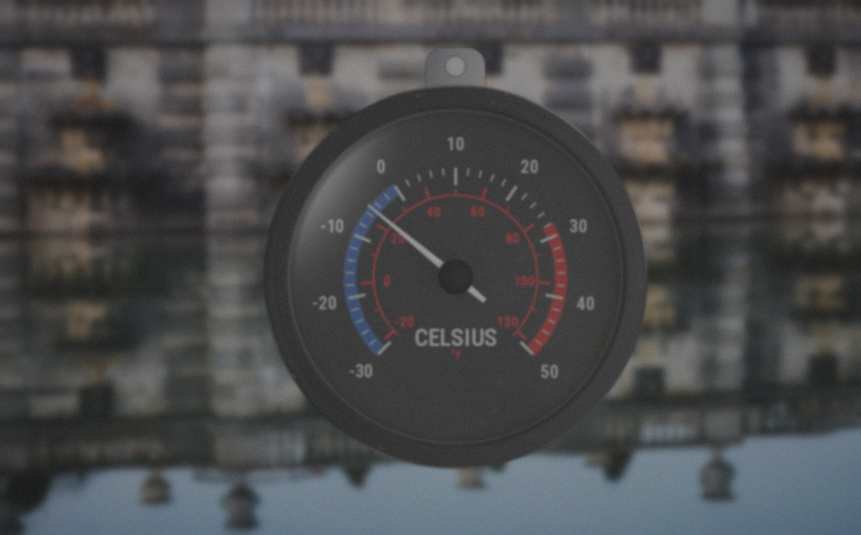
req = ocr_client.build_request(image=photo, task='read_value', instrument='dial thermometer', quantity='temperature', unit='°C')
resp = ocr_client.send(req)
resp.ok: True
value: -5 °C
